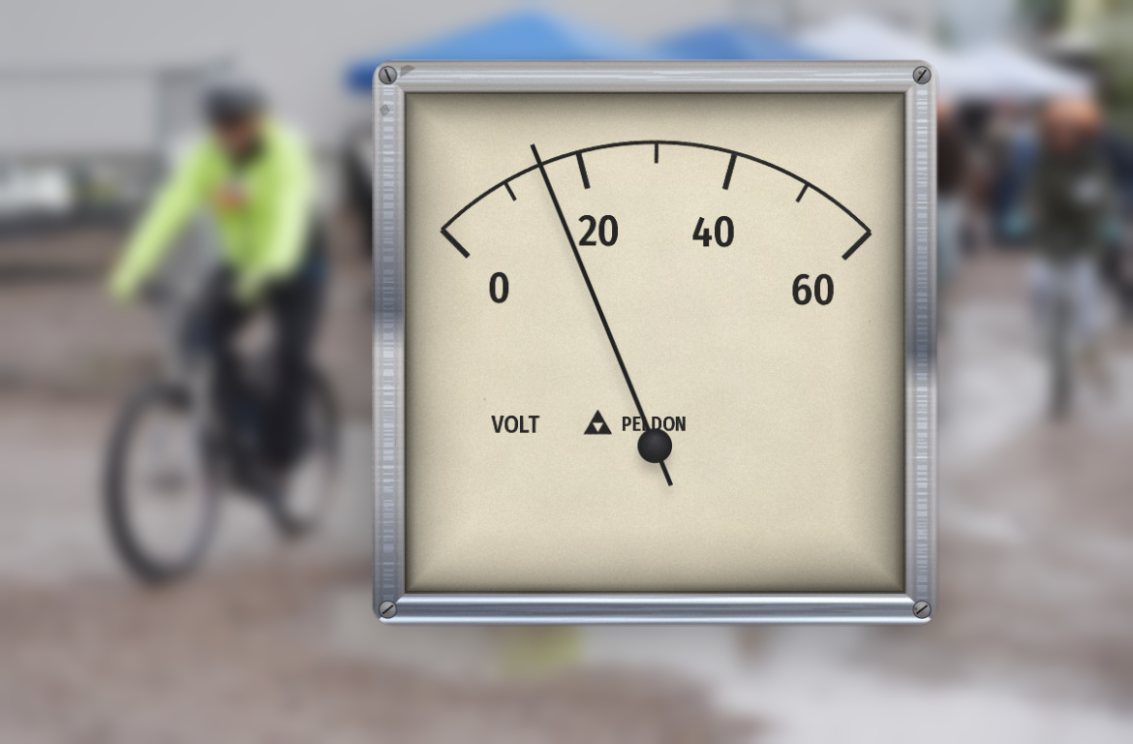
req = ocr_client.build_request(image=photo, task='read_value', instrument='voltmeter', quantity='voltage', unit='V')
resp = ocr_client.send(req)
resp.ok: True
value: 15 V
